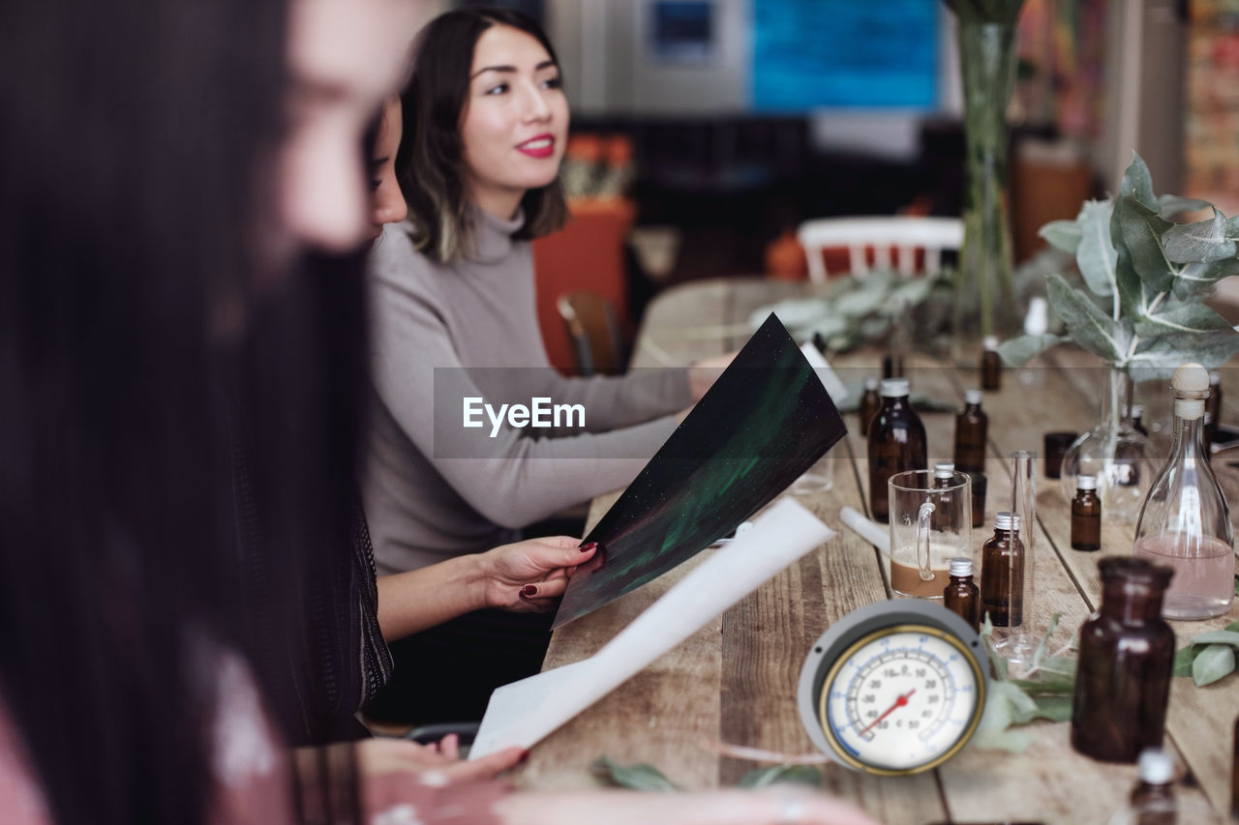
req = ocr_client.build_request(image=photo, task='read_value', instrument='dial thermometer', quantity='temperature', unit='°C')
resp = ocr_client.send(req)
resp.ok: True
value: -45 °C
